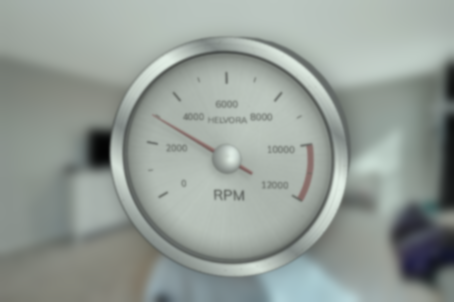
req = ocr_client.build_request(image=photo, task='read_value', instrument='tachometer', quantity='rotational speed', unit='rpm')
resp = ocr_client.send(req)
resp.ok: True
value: 3000 rpm
